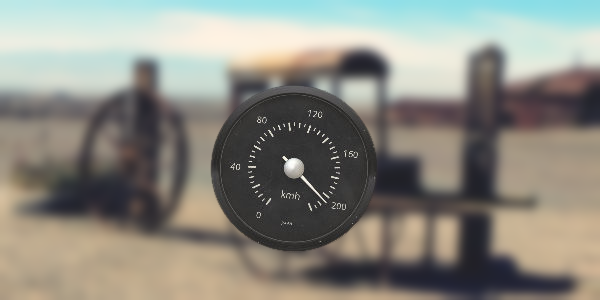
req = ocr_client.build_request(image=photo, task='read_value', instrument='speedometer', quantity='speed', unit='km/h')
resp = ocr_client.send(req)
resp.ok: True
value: 205 km/h
